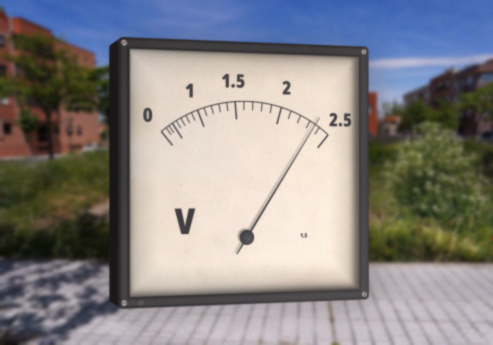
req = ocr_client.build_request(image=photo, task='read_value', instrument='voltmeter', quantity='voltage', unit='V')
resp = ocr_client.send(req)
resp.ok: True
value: 2.35 V
